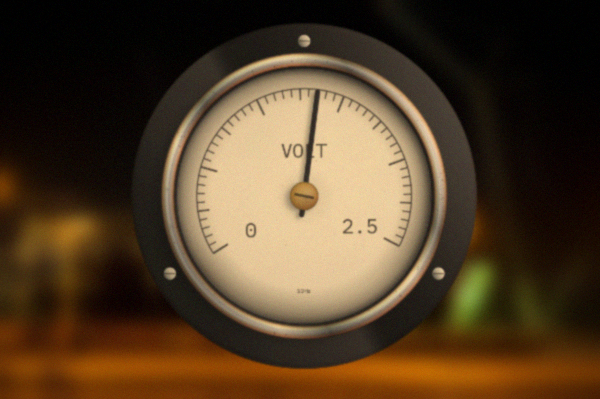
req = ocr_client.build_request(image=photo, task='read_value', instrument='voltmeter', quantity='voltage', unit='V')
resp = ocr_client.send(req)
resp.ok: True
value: 1.35 V
